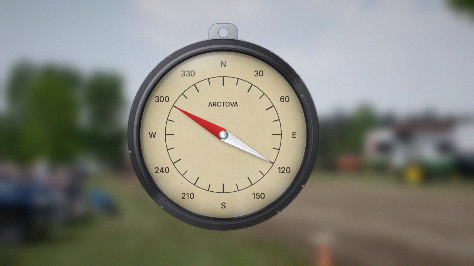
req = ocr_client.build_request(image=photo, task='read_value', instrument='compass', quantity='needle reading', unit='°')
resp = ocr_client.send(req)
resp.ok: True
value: 300 °
